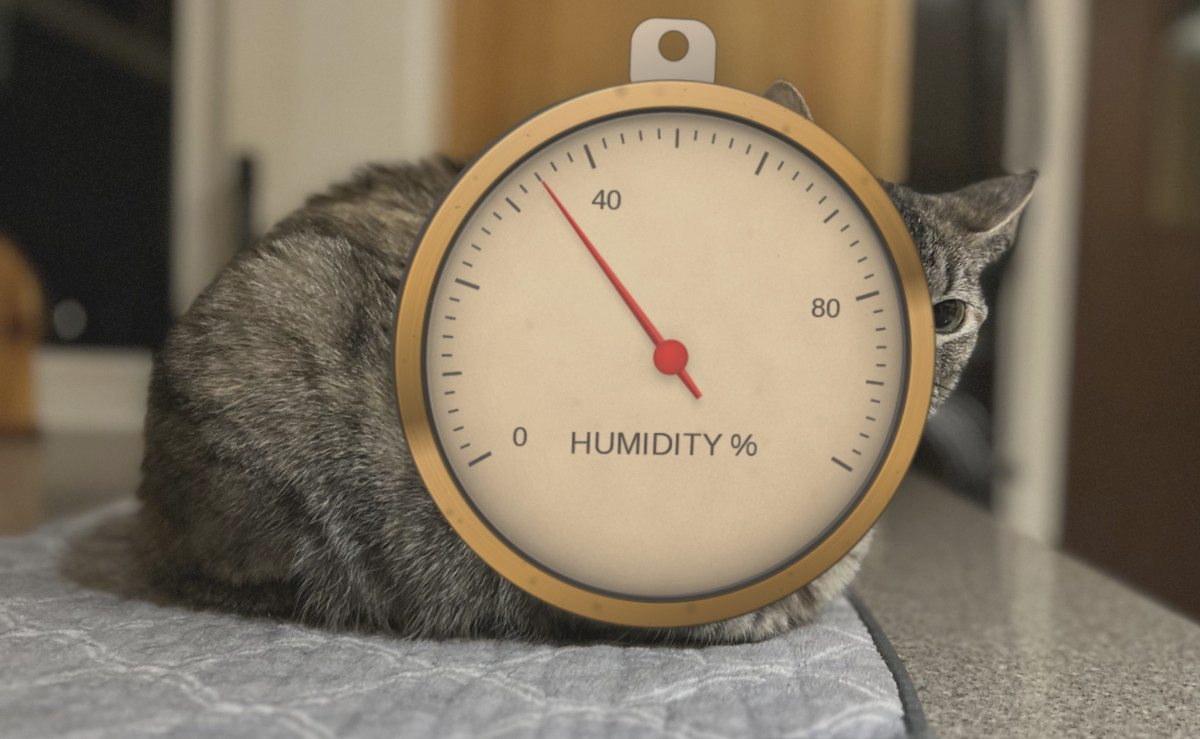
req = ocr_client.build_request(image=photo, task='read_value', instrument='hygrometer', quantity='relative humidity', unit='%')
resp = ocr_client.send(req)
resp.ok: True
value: 34 %
